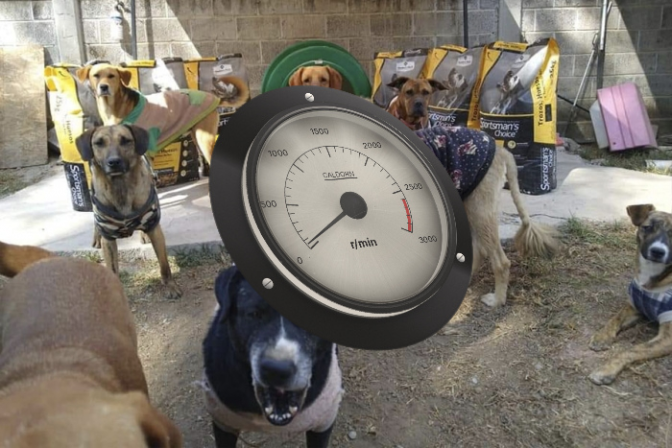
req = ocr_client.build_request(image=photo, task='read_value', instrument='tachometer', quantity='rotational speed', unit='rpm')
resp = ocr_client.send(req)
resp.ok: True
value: 50 rpm
